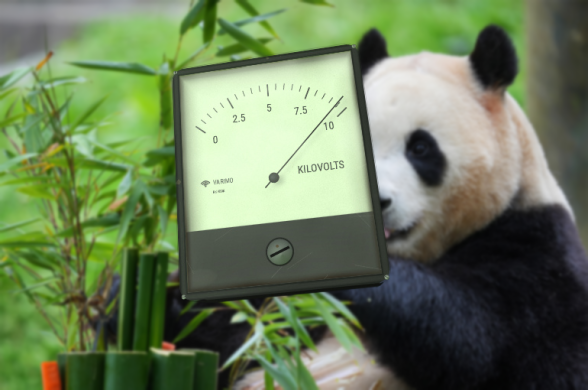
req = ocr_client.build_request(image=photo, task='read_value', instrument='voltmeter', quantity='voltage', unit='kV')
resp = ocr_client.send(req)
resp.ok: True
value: 9.5 kV
